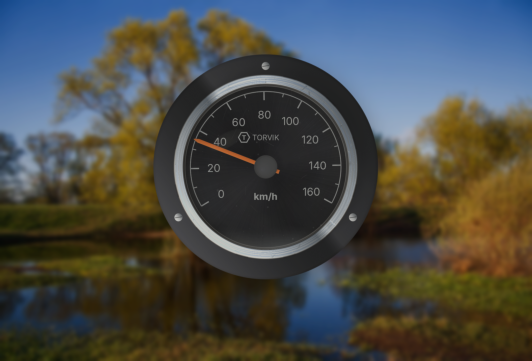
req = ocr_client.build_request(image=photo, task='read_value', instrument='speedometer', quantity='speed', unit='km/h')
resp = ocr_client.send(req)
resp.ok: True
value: 35 km/h
